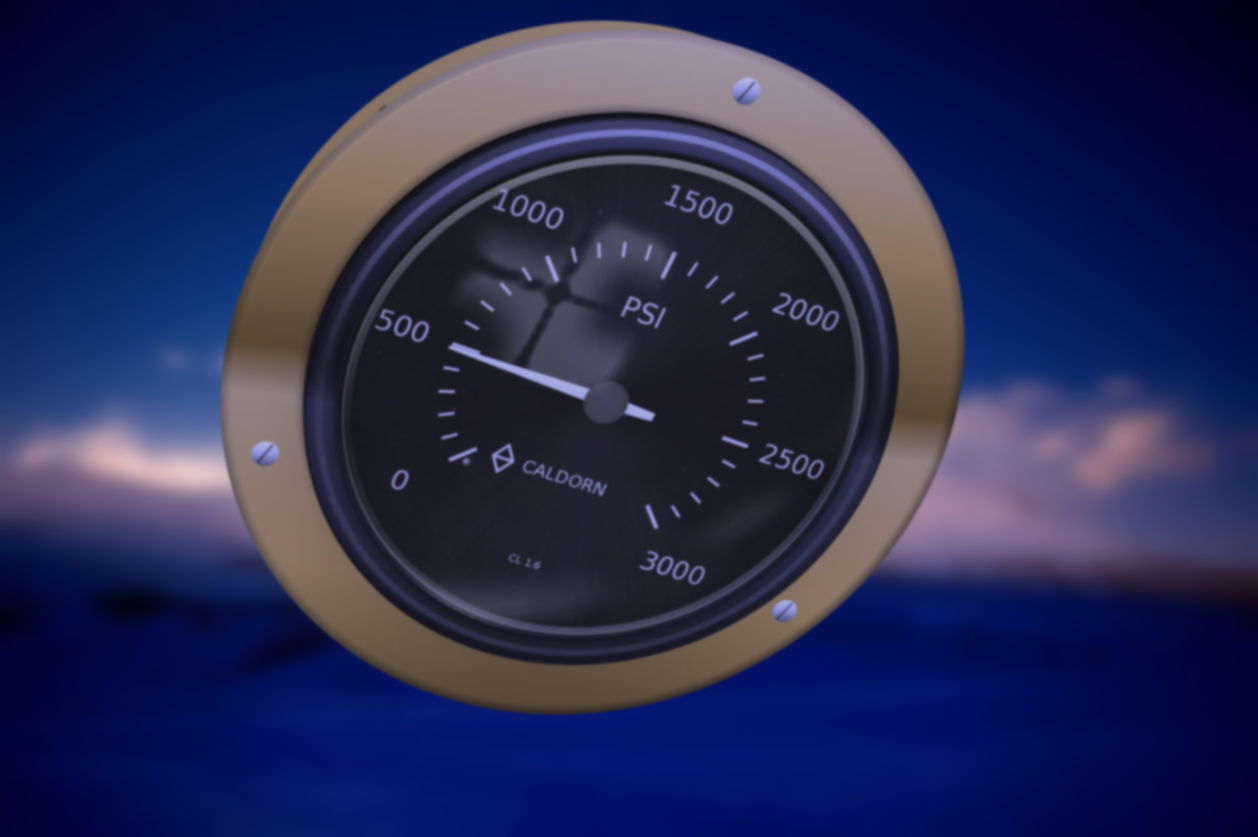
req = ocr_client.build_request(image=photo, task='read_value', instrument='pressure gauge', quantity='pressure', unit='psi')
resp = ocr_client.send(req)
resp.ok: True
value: 500 psi
